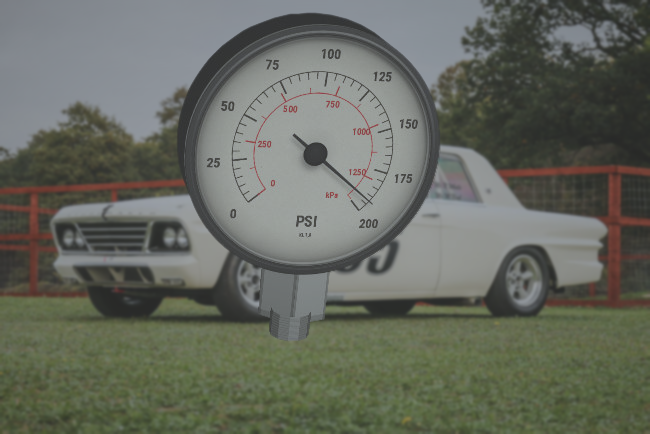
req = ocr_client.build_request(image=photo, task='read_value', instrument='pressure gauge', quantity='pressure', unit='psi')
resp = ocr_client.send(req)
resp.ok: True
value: 192.5 psi
